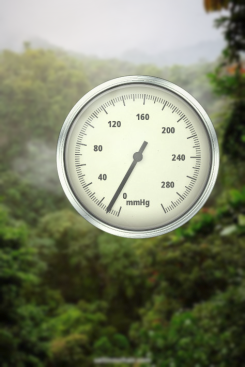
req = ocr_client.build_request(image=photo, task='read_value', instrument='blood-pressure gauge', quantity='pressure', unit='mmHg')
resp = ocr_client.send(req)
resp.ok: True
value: 10 mmHg
